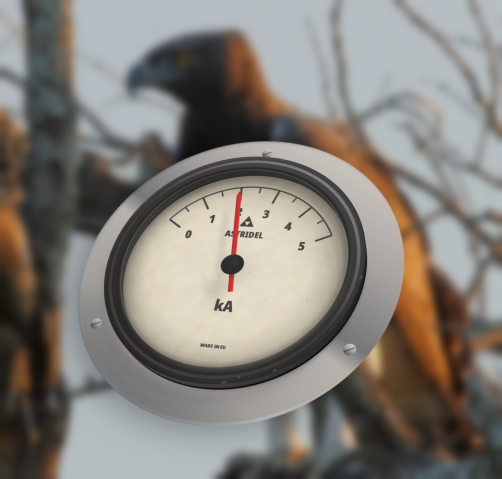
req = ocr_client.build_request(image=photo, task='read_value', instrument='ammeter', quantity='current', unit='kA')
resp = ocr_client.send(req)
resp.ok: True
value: 2 kA
